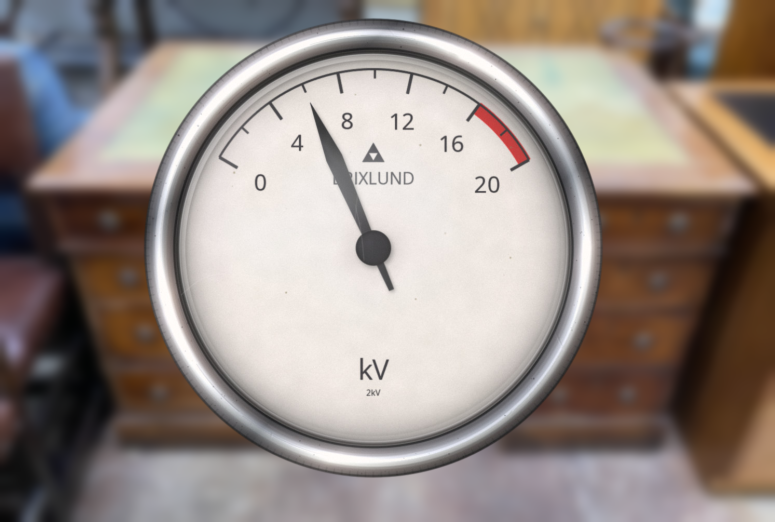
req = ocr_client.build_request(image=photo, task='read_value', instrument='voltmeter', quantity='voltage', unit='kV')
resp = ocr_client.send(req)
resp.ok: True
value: 6 kV
